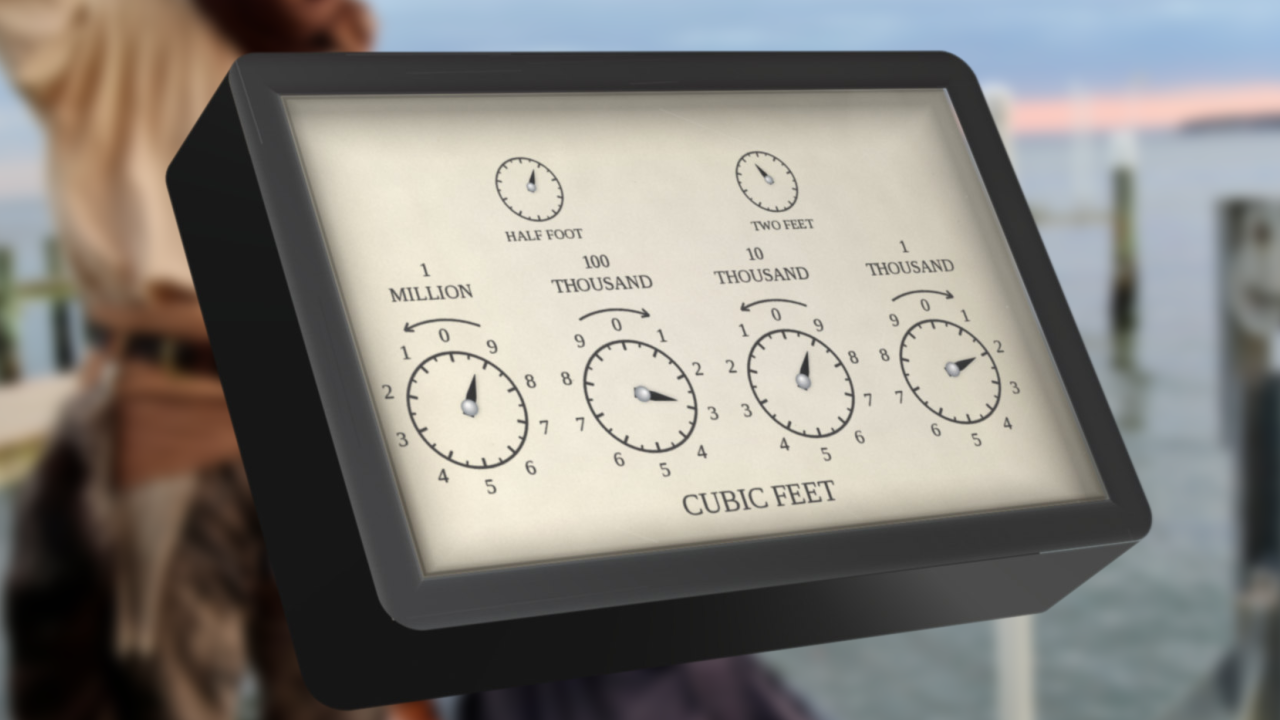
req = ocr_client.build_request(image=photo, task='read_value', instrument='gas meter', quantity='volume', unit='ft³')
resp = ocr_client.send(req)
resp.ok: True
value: 929200 ft³
